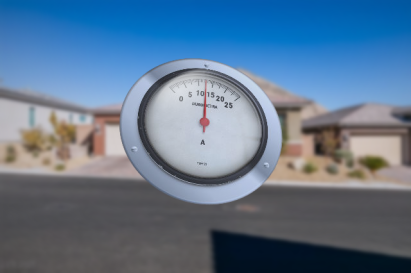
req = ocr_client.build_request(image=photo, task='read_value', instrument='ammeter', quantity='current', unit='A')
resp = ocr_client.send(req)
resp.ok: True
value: 12.5 A
